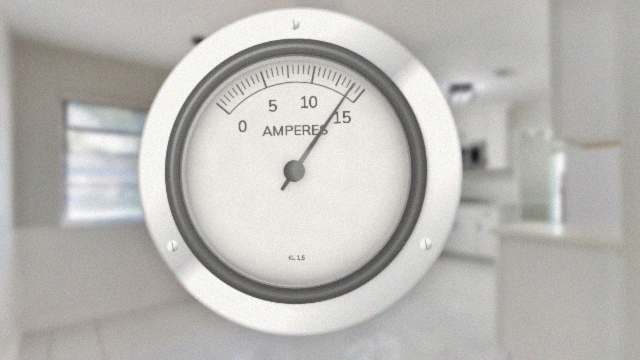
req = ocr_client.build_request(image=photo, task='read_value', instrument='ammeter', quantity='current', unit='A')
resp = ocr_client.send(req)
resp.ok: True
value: 14 A
